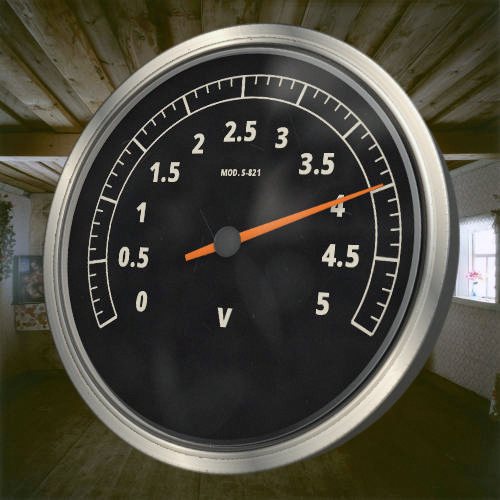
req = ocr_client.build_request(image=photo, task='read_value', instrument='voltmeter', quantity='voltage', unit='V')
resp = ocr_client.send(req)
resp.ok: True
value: 4 V
